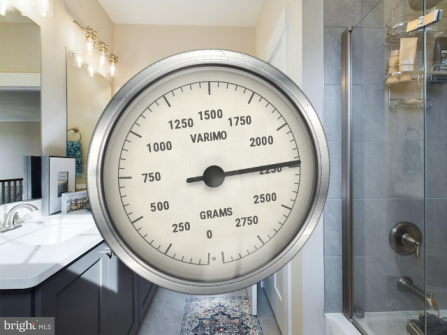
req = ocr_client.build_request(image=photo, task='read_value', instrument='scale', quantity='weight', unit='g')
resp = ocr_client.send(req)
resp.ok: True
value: 2225 g
